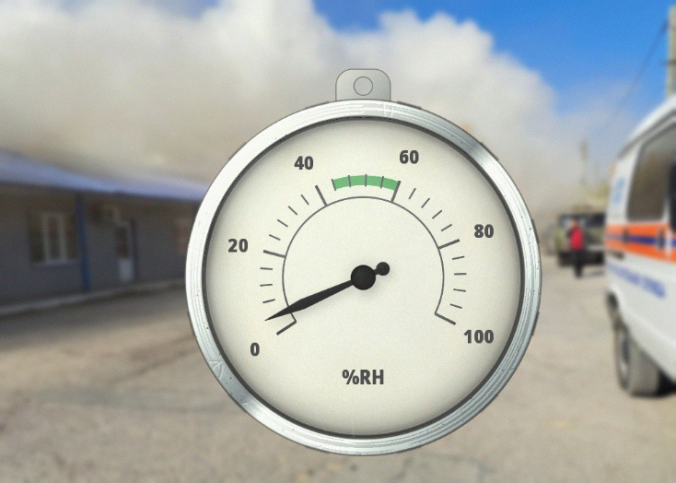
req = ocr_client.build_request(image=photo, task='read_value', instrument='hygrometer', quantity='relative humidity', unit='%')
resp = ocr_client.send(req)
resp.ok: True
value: 4 %
